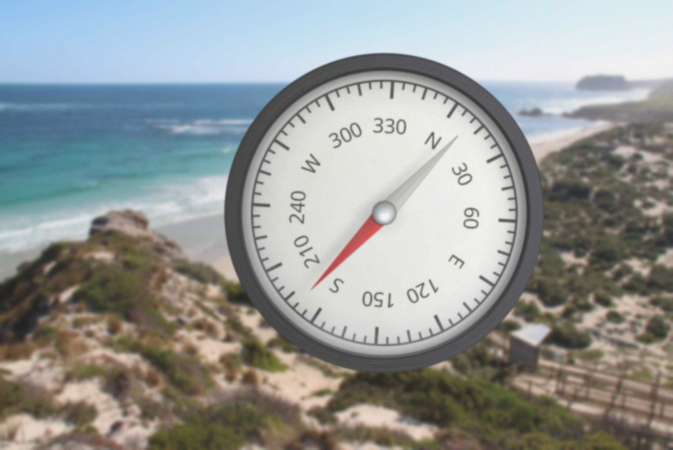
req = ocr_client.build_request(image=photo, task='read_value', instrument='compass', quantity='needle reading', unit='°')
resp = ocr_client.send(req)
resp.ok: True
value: 190 °
